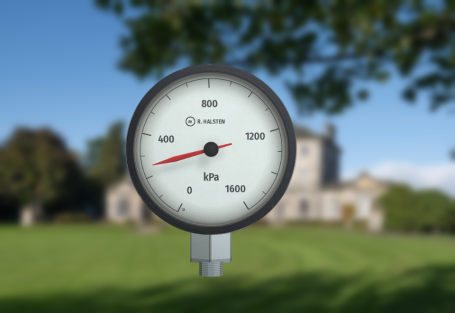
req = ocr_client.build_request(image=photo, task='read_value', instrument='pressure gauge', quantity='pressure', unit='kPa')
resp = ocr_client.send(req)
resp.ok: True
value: 250 kPa
